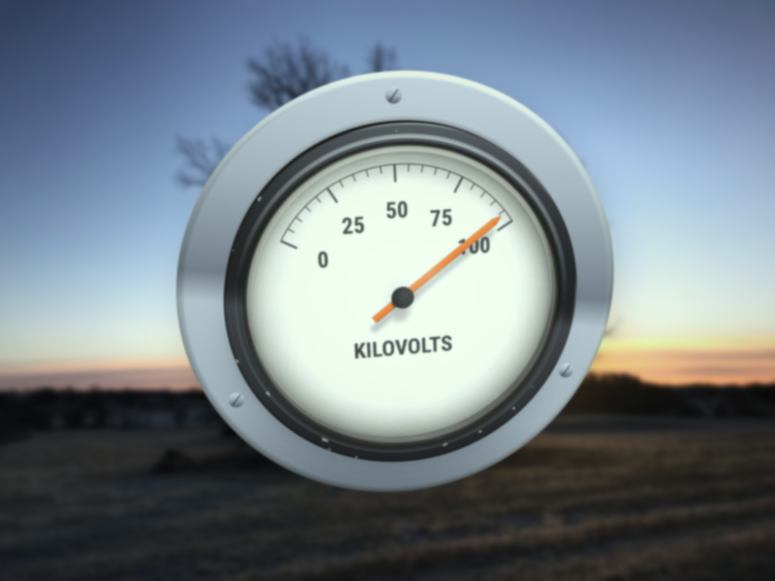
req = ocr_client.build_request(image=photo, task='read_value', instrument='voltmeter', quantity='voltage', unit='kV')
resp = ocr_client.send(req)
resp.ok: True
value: 95 kV
